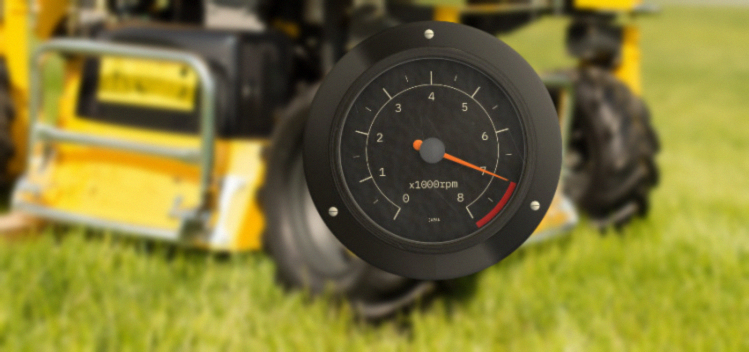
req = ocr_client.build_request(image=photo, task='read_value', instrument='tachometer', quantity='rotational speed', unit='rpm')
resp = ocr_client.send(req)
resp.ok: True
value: 7000 rpm
